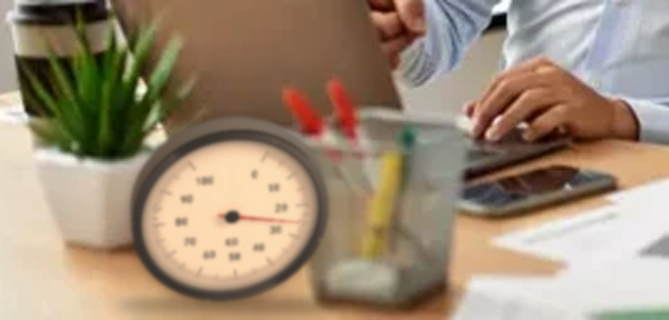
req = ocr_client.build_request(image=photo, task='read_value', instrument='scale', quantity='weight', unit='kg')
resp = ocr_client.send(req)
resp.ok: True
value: 25 kg
